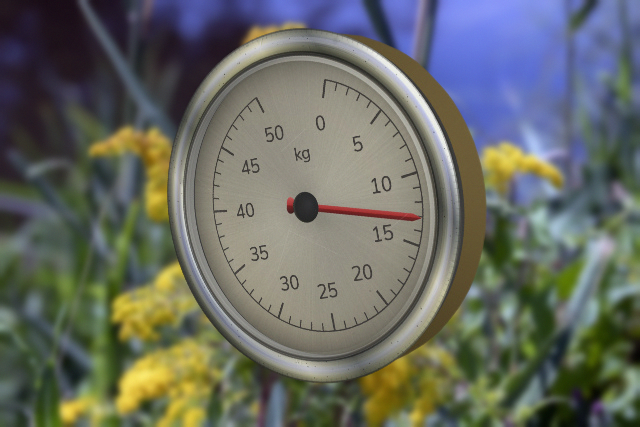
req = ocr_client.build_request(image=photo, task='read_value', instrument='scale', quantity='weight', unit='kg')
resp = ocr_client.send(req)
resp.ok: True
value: 13 kg
